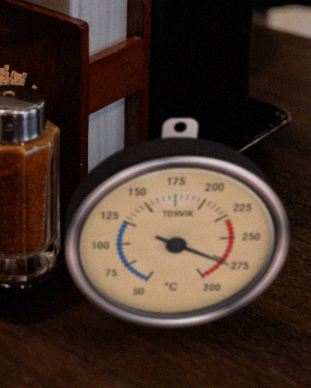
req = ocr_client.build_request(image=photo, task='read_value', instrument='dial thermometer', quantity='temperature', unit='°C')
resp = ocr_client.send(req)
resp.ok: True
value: 275 °C
